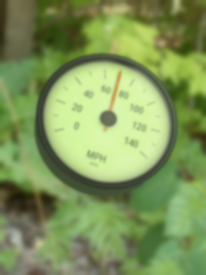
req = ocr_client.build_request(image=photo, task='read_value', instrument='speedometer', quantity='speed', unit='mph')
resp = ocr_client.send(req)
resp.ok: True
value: 70 mph
